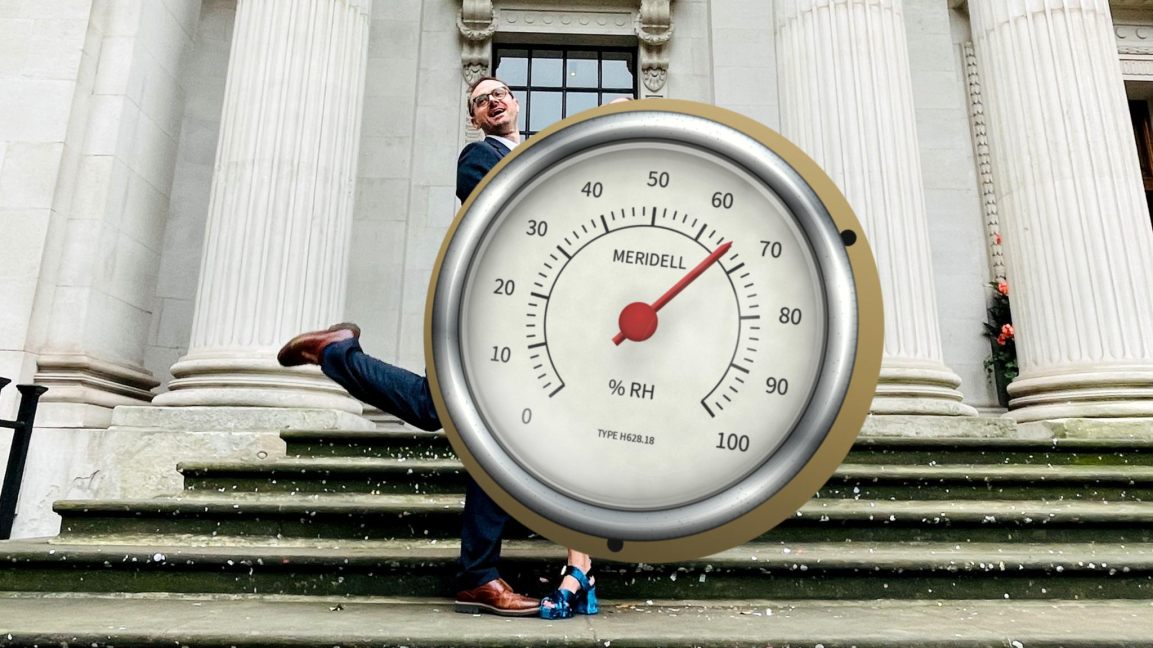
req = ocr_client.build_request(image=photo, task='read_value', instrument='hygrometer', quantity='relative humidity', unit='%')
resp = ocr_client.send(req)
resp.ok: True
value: 66 %
